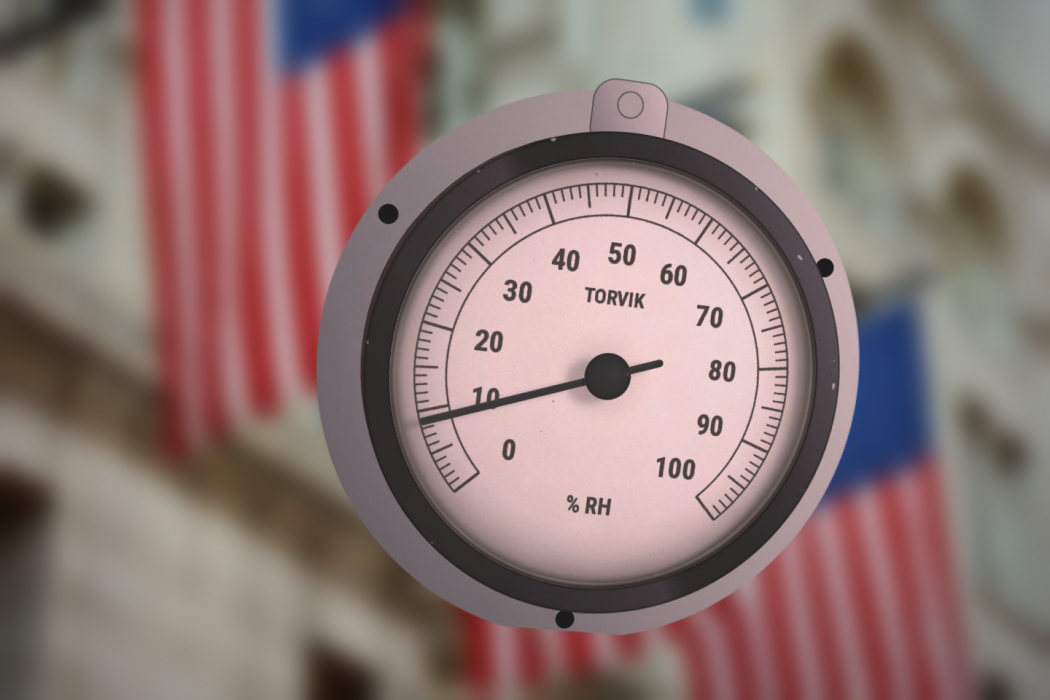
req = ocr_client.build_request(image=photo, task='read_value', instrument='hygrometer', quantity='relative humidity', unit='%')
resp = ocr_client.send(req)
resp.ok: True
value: 9 %
